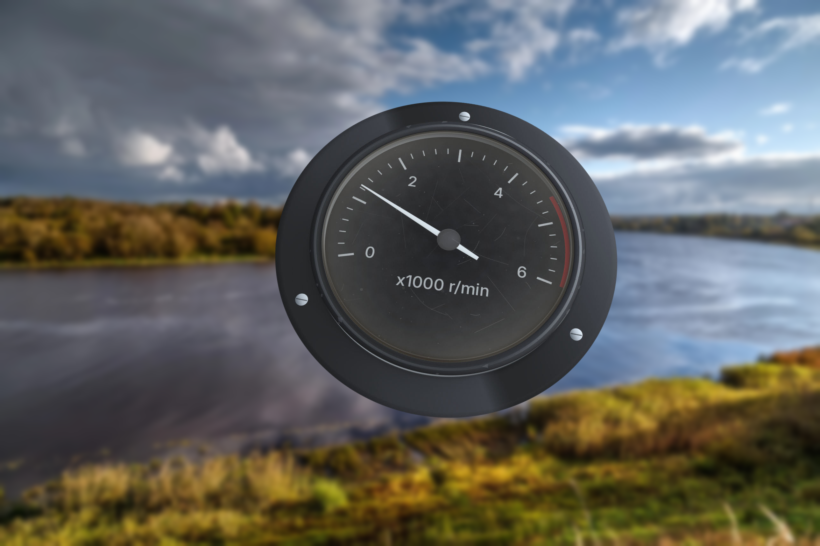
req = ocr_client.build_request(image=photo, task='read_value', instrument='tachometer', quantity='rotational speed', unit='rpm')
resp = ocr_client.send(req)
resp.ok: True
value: 1200 rpm
